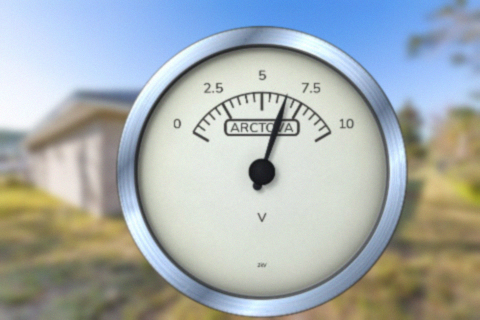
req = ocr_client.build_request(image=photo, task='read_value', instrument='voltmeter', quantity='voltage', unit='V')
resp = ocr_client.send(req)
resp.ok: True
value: 6.5 V
